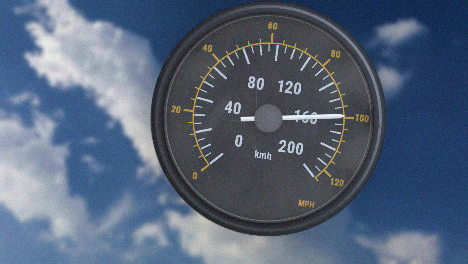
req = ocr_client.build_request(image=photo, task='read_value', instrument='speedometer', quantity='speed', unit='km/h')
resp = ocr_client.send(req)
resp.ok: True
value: 160 km/h
